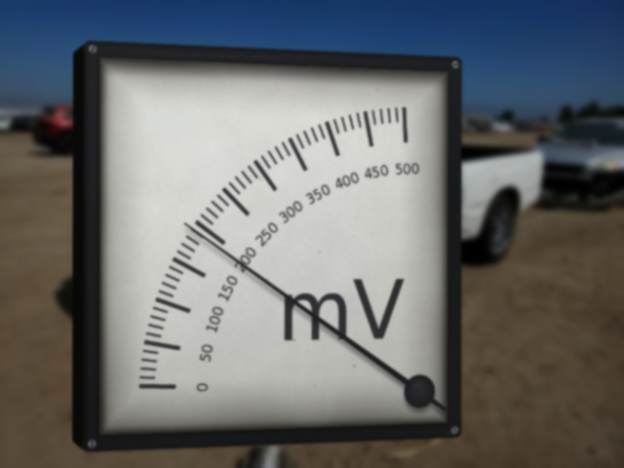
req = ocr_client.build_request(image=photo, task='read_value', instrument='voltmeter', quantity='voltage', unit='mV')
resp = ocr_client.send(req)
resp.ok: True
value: 190 mV
